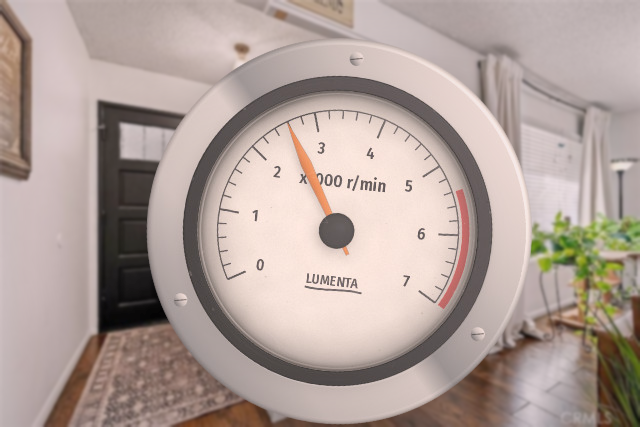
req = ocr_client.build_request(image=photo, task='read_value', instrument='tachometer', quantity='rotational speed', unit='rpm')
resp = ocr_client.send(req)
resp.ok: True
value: 2600 rpm
